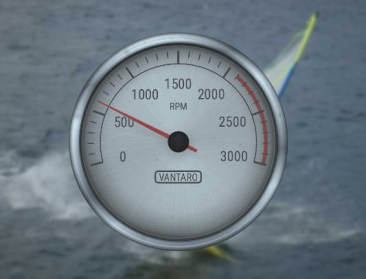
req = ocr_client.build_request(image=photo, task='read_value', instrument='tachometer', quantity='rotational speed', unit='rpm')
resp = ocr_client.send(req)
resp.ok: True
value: 600 rpm
